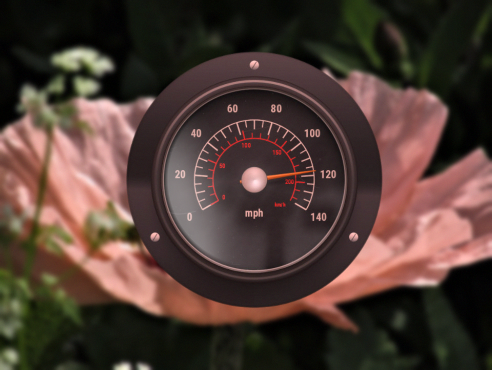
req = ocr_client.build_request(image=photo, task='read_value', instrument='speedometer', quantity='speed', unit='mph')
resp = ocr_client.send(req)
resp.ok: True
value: 117.5 mph
